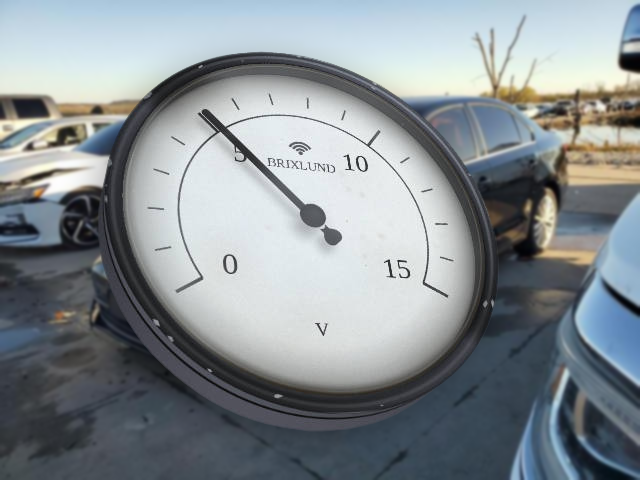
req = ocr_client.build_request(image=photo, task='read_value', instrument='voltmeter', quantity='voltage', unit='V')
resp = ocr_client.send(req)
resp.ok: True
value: 5 V
